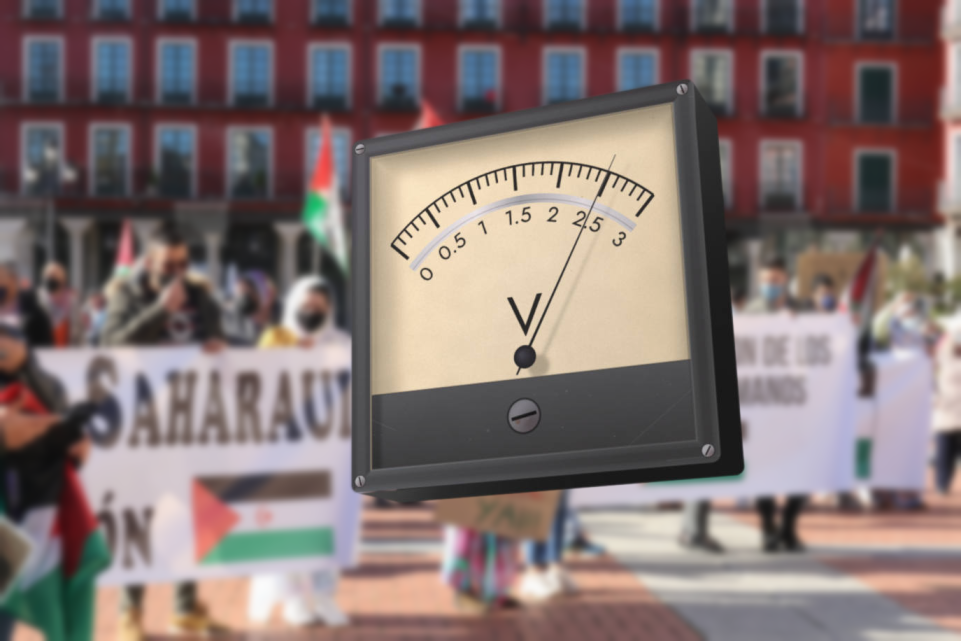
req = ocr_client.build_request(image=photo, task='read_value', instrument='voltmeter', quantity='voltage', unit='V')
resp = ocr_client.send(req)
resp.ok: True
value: 2.5 V
